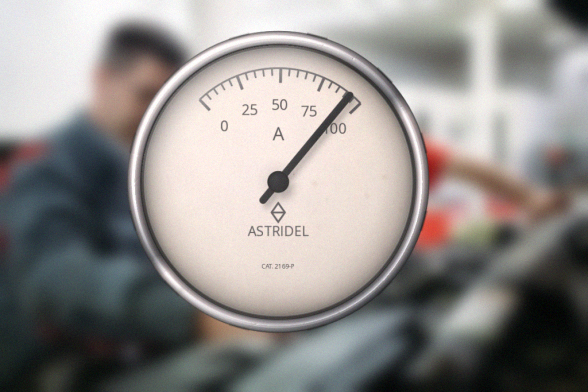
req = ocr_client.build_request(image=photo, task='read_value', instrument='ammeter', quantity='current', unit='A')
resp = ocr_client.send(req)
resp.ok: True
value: 92.5 A
